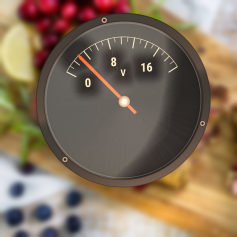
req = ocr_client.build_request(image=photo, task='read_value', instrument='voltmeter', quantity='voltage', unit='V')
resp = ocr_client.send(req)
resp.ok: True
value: 3 V
